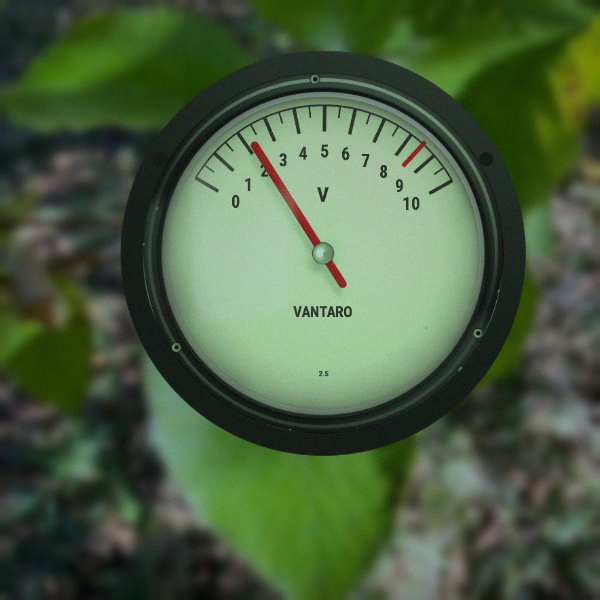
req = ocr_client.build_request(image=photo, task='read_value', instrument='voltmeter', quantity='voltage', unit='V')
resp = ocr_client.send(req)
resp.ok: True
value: 2.25 V
